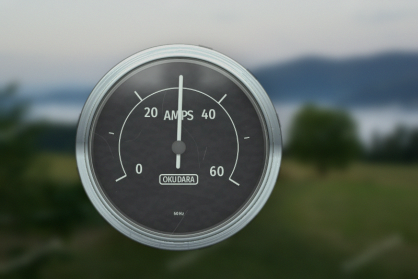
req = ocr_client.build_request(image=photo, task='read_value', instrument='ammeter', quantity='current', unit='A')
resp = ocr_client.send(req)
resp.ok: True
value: 30 A
